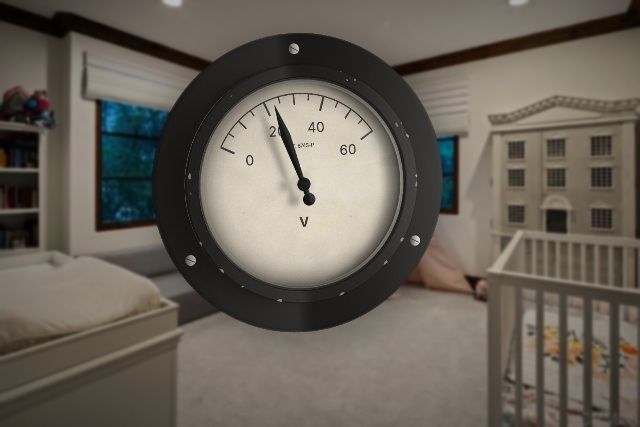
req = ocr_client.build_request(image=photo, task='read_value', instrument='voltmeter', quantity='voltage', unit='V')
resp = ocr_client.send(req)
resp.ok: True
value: 22.5 V
